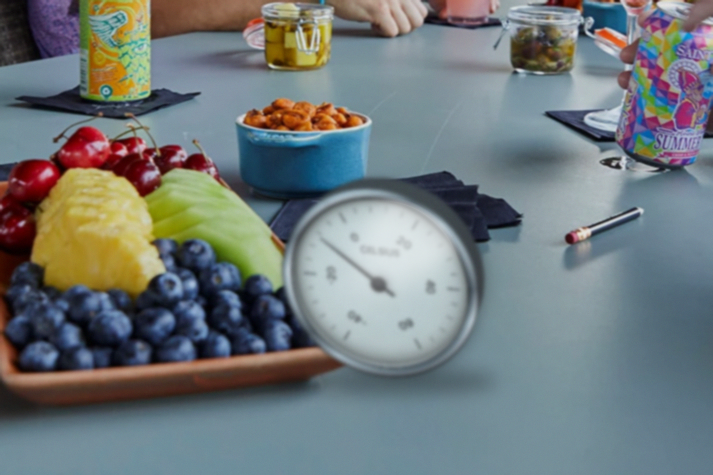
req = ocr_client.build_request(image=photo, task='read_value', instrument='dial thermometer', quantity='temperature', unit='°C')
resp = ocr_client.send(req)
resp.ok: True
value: -8 °C
